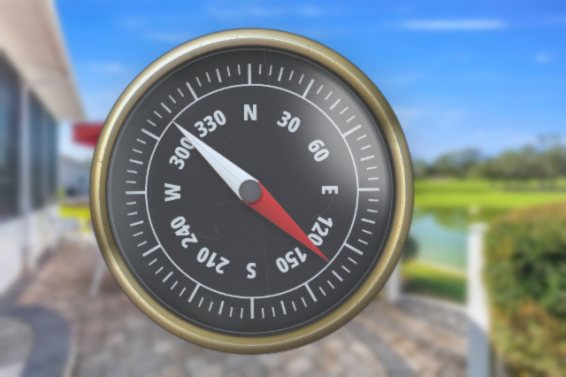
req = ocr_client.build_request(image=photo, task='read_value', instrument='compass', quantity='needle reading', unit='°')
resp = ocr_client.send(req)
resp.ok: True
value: 132.5 °
